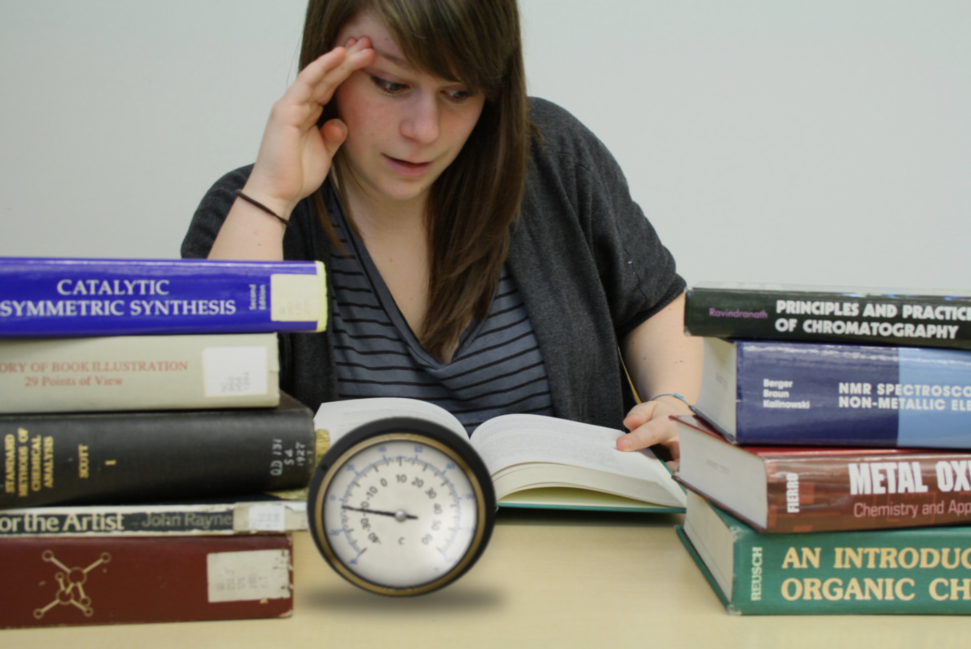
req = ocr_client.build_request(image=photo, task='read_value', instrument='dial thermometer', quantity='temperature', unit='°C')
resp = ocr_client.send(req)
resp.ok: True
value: -20 °C
